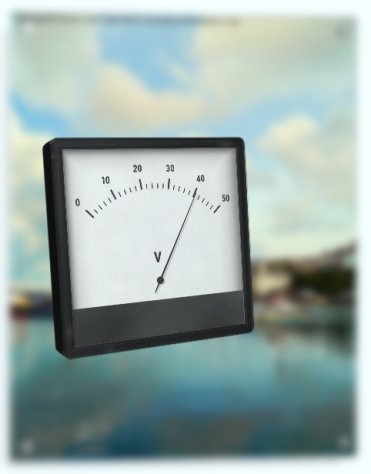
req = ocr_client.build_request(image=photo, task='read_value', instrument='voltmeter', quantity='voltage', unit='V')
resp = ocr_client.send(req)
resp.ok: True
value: 40 V
